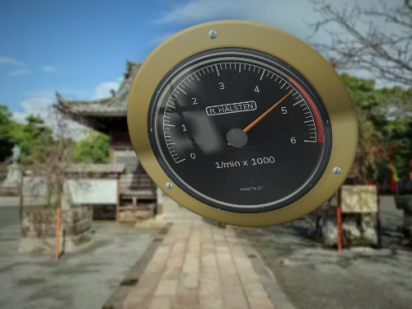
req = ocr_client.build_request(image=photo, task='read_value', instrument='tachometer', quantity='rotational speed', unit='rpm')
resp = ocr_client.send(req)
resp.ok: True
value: 4700 rpm
